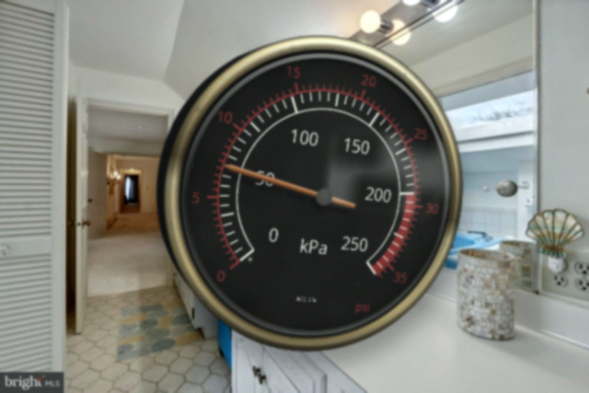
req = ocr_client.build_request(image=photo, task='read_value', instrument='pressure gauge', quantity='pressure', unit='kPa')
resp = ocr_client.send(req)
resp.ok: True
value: 50 kPa
